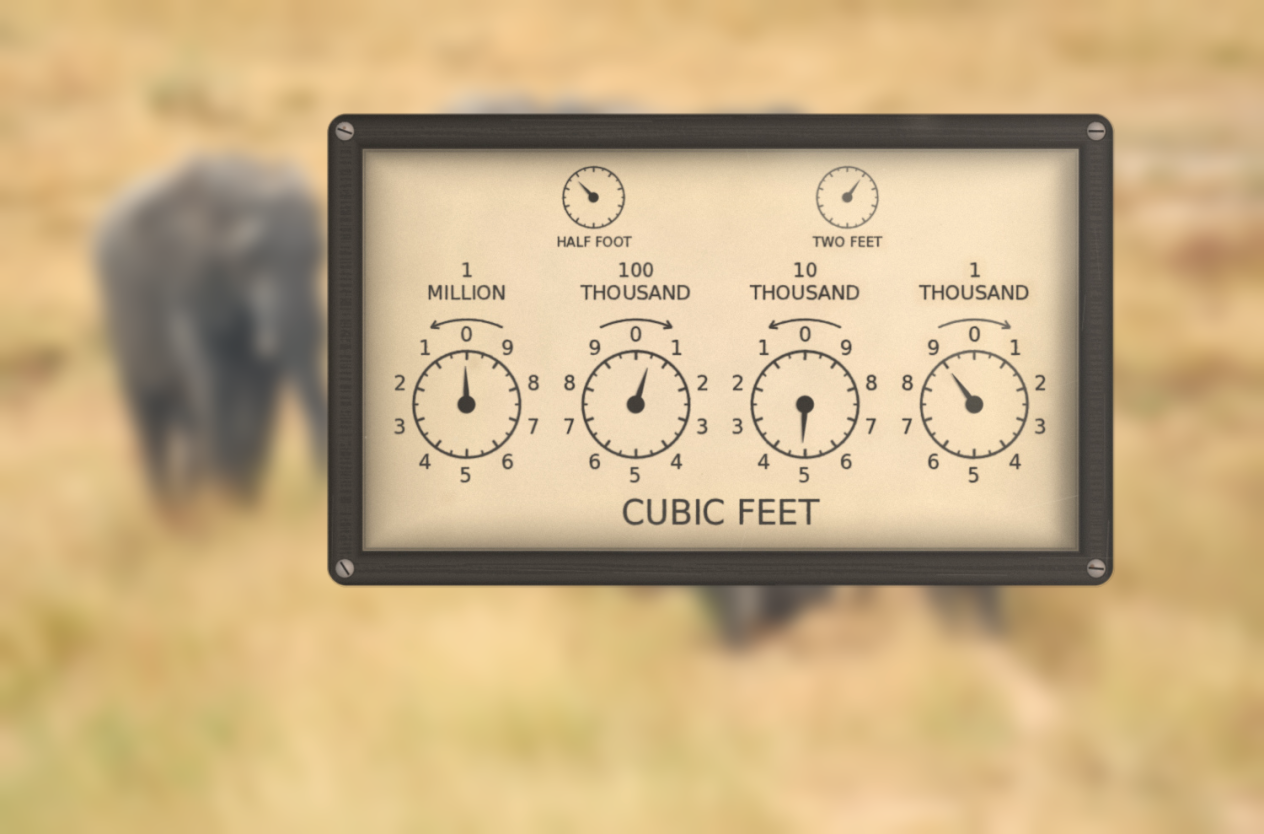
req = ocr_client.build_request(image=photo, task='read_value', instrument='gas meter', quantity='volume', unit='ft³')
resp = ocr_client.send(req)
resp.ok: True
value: 4900 ft³
